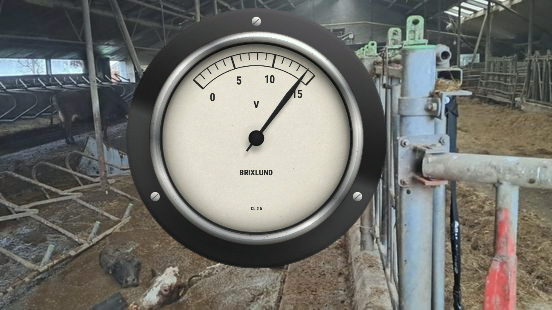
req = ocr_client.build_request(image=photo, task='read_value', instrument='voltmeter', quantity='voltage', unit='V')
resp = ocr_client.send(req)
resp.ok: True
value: 14 V
